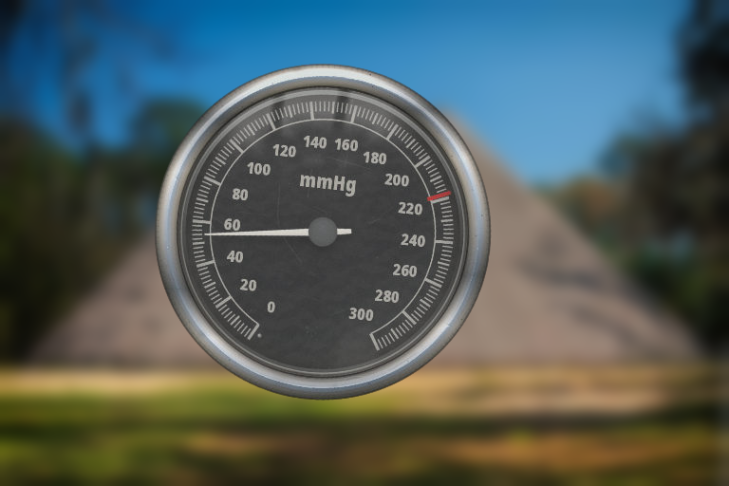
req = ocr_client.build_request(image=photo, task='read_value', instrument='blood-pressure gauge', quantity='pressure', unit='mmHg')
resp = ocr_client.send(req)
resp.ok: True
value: 54 mmHg
